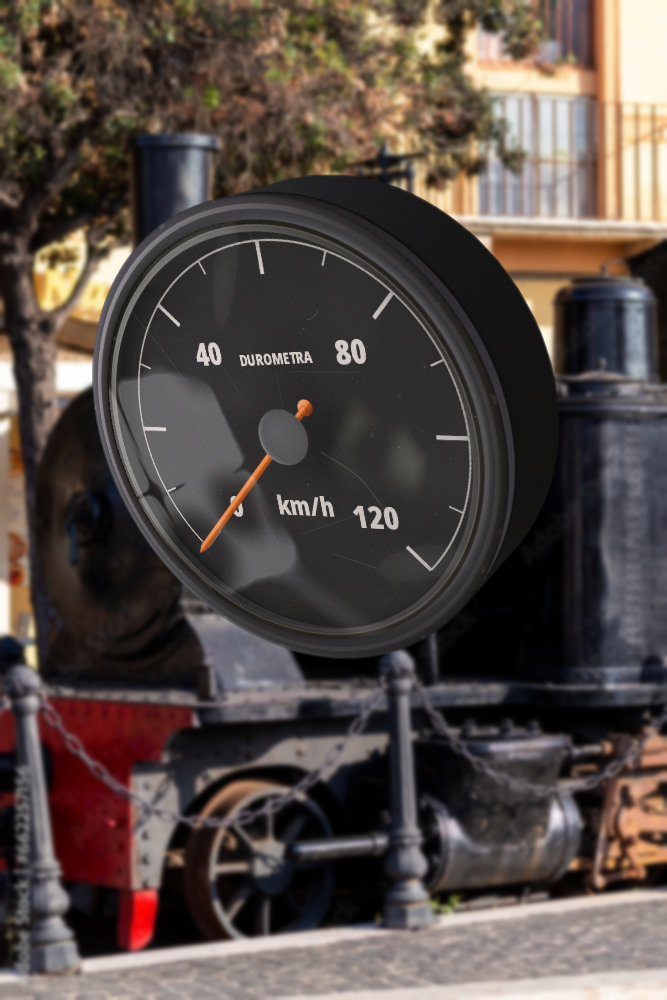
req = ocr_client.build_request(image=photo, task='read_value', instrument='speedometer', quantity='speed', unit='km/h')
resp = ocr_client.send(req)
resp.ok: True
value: 0 km/h
